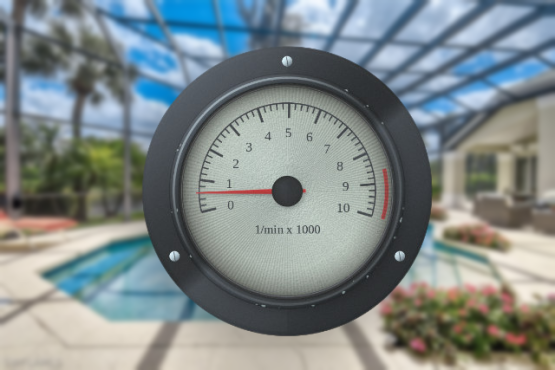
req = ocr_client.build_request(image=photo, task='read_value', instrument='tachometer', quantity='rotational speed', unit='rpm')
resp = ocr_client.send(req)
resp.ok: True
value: 600 rpm
